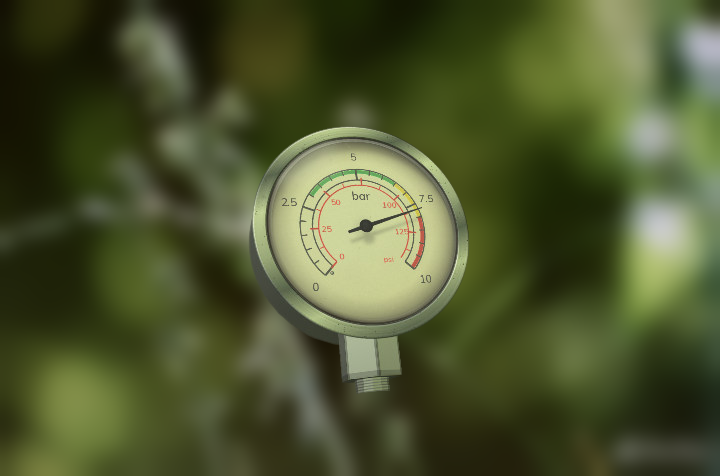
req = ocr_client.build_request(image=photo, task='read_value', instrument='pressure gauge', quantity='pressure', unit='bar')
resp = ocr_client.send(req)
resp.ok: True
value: 7.75 bar
